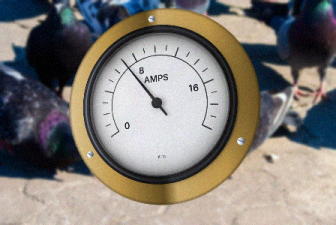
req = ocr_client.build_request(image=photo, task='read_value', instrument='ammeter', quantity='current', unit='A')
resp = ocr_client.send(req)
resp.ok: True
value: 7 A
